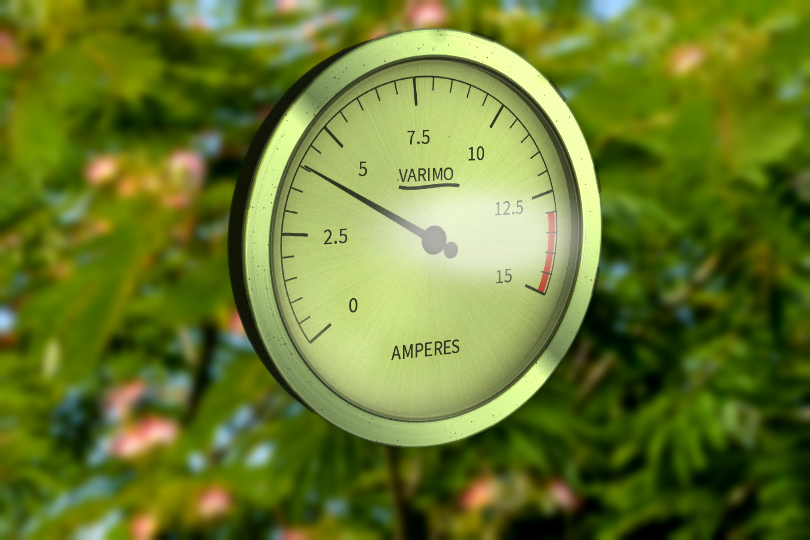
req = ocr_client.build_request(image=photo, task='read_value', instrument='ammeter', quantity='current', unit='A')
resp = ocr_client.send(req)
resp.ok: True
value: 4 A
